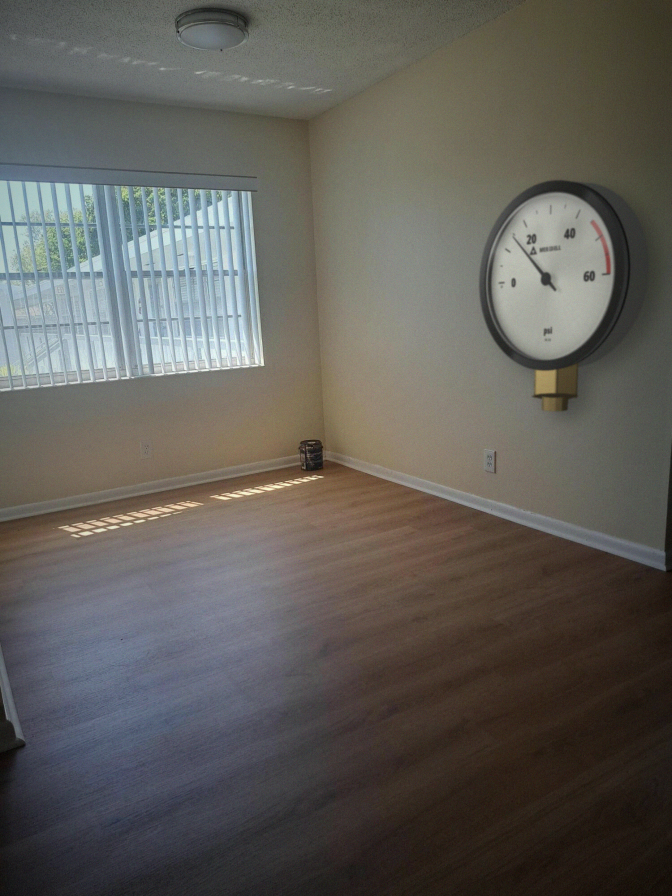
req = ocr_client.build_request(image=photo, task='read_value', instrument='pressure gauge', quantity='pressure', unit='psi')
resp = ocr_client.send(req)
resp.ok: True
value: 15 psi
